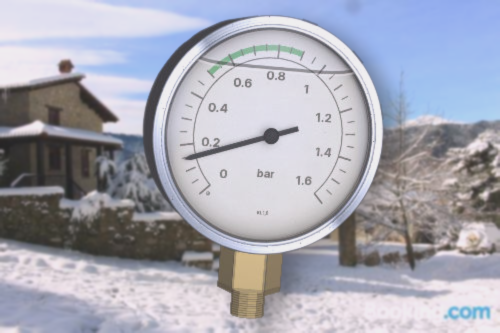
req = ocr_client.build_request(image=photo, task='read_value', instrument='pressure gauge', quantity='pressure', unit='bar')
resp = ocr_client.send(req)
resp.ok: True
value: 0.15 bar
